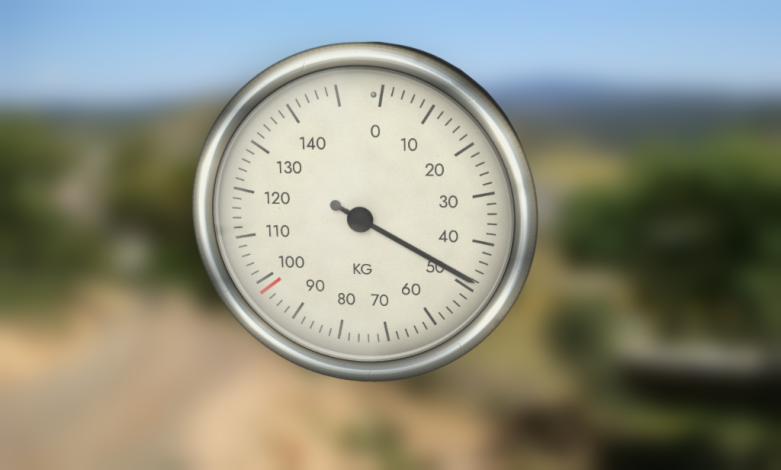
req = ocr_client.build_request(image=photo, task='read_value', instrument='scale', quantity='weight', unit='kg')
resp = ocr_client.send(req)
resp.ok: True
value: 48 kg
